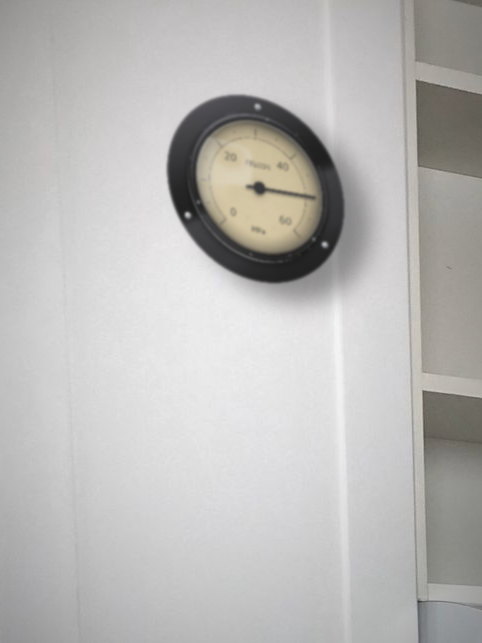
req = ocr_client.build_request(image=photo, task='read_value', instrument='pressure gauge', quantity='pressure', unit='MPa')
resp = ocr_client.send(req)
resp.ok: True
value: 50 MPa
